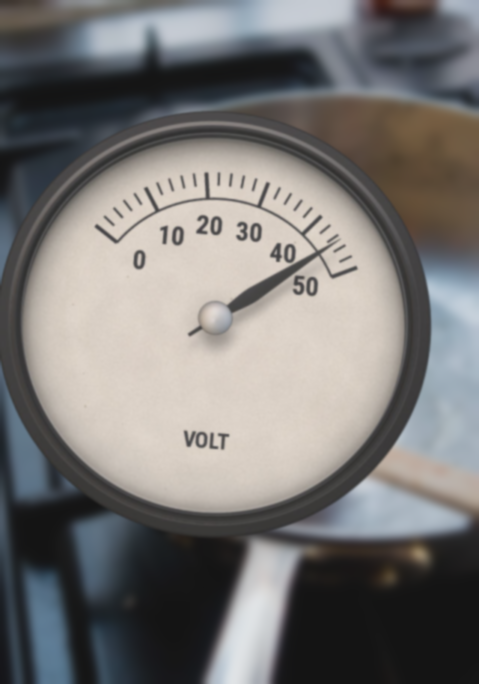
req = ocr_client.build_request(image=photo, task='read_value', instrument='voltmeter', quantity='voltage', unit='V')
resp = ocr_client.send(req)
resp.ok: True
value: 45 V
